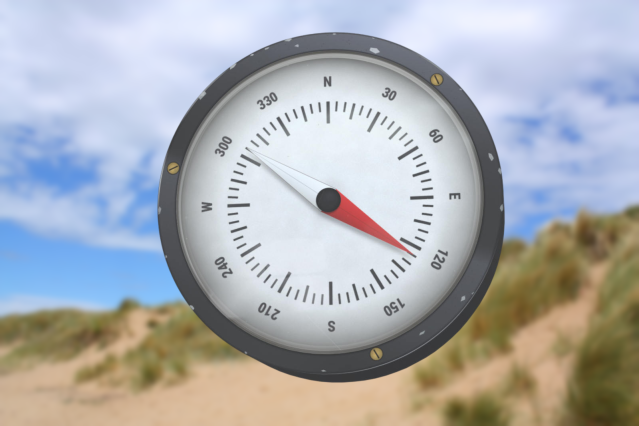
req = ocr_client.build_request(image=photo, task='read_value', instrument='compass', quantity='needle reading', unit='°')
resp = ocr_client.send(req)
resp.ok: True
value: 125 °
